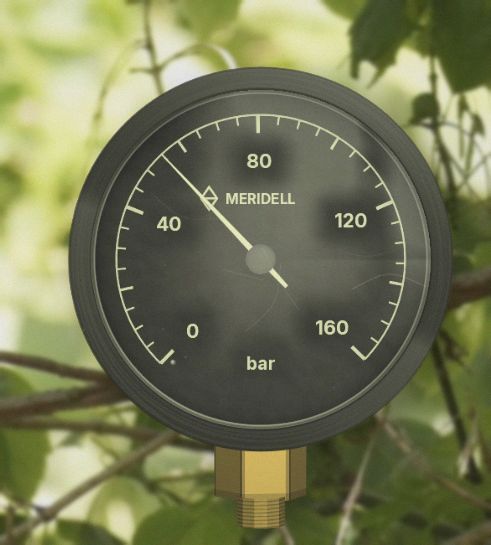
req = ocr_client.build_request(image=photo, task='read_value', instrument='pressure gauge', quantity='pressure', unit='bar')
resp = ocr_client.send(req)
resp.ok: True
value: 55 bar
